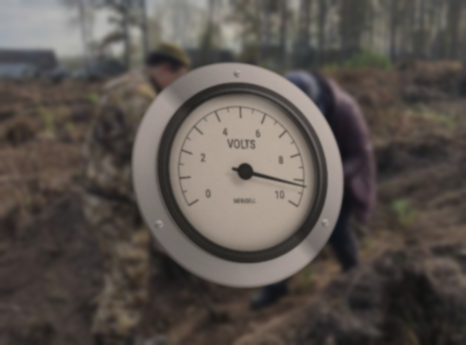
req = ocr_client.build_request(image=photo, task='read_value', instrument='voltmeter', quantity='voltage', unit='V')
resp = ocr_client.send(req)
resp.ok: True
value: 9.25 V
